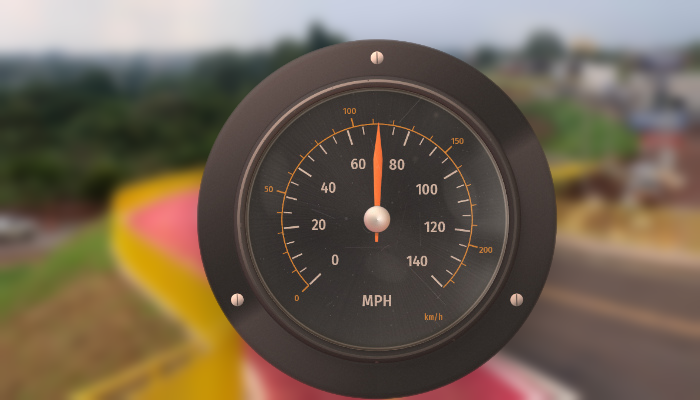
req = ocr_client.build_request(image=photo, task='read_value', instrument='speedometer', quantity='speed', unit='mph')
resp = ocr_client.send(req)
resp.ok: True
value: 70 mph
